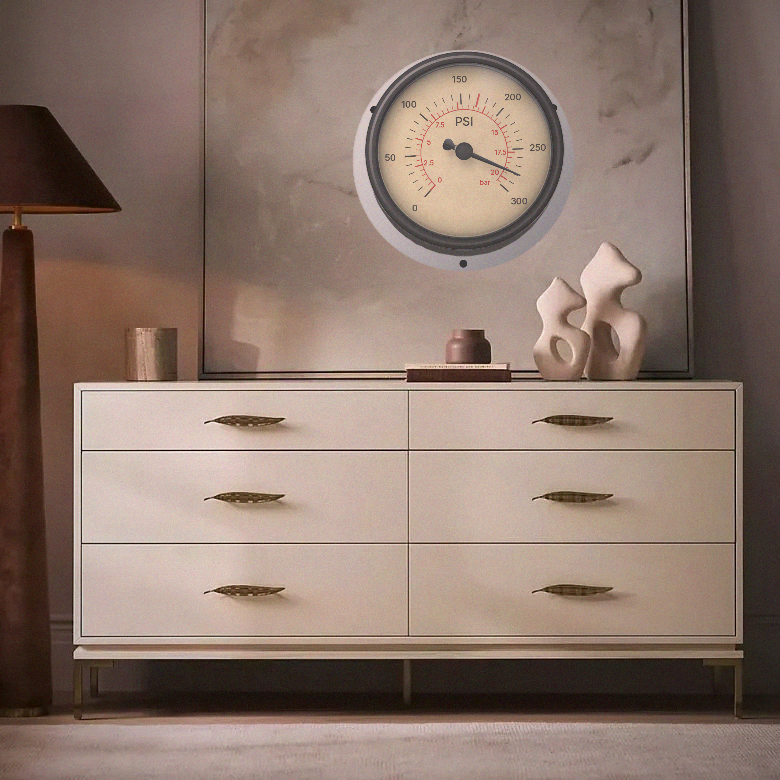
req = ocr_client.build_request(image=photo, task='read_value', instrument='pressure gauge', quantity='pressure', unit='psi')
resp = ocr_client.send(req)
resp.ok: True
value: 280 psi
